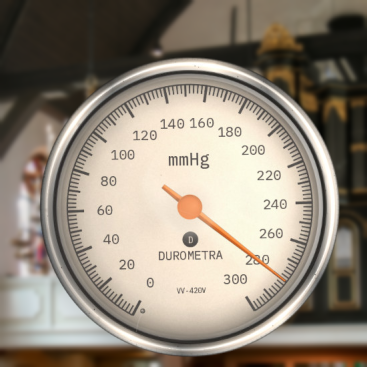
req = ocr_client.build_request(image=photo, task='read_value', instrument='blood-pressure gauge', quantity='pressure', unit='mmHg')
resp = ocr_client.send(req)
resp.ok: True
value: 280 mmHg
